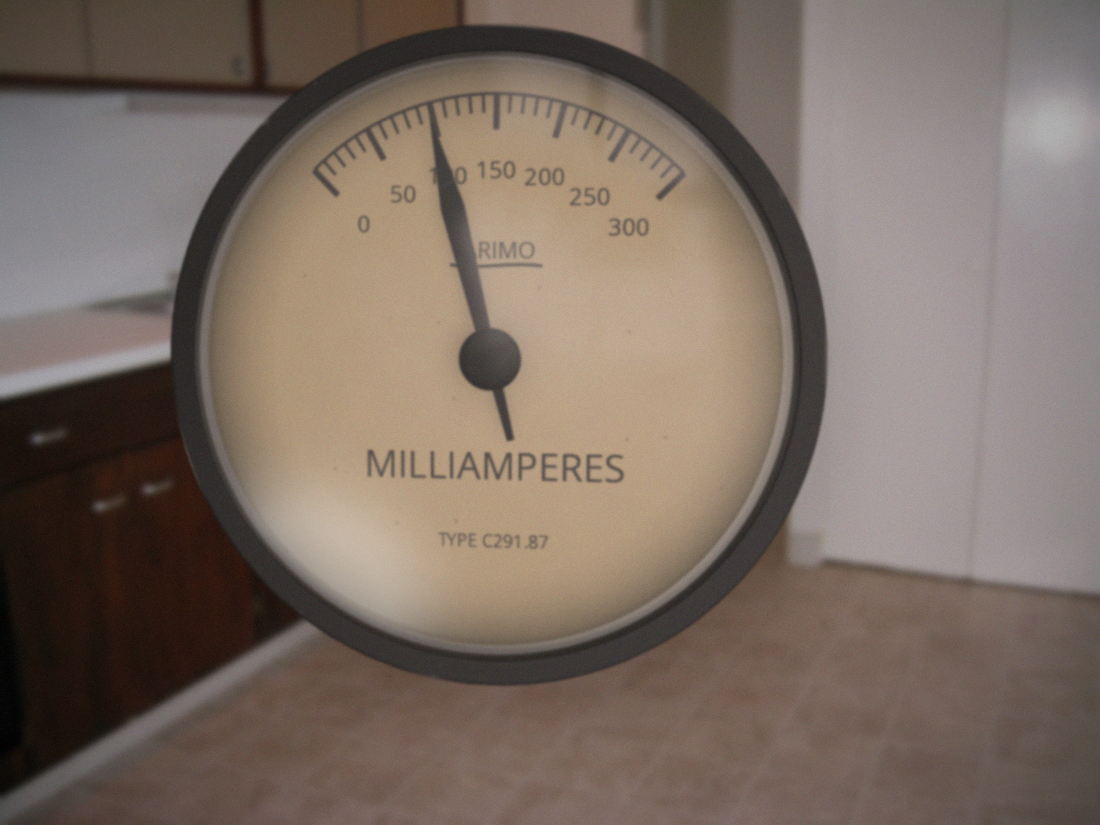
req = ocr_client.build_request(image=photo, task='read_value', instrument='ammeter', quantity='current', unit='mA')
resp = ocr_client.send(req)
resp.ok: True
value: 100 mA
